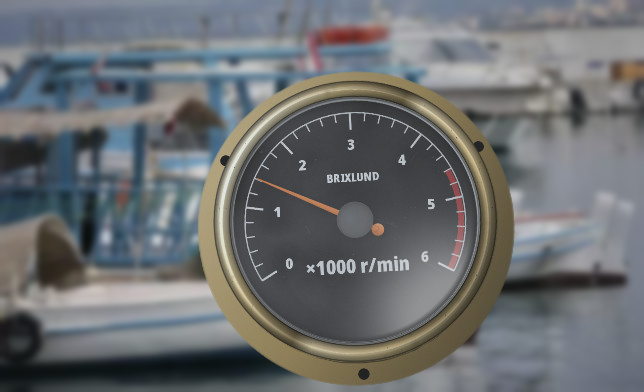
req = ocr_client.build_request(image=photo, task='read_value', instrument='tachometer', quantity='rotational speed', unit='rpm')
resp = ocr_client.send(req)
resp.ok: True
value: 1400 rpm
